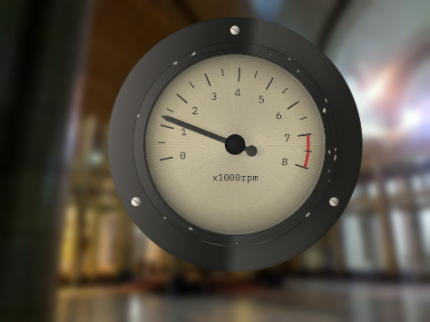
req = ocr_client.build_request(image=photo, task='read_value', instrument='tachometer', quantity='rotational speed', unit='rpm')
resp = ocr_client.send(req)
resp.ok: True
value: 1250 rpm
